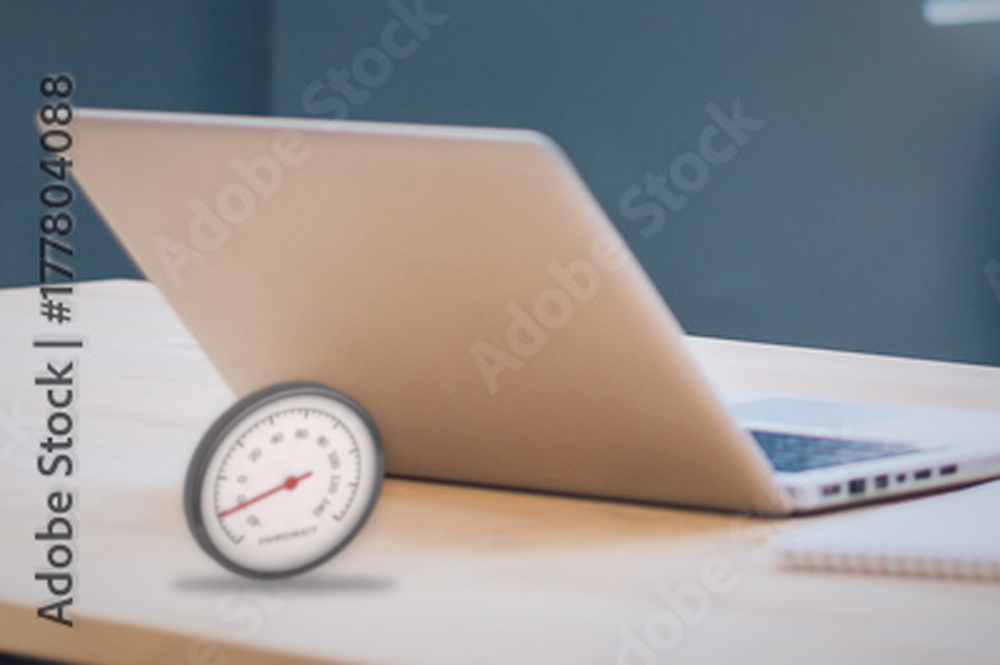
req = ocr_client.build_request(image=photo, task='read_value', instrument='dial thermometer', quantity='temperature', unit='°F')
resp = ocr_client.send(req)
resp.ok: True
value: -20 °F
